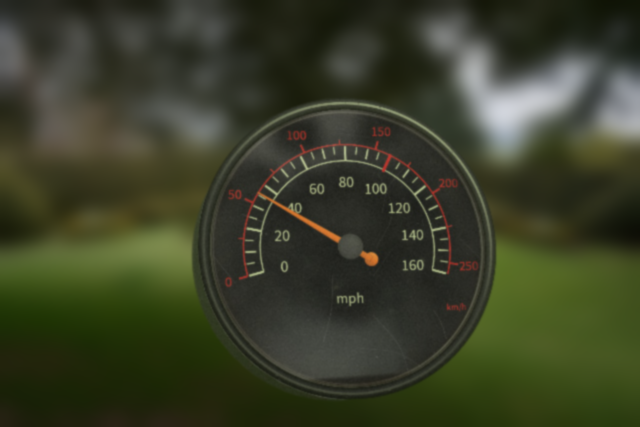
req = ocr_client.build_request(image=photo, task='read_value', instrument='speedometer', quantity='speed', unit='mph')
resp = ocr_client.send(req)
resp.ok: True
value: 35 mph
